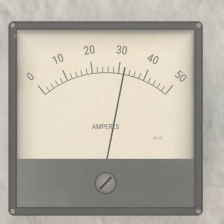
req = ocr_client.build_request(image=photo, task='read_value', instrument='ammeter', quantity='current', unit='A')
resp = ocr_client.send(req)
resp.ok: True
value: 32 A
